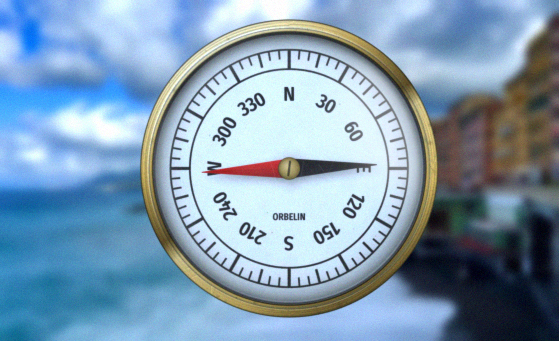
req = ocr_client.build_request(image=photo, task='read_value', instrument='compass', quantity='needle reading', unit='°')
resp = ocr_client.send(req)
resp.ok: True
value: 267.5 °
